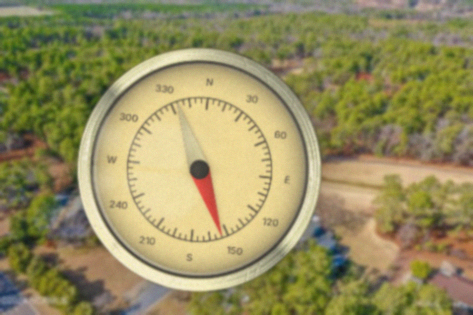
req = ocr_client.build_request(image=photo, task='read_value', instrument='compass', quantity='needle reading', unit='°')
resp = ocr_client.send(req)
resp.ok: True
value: 155 °
